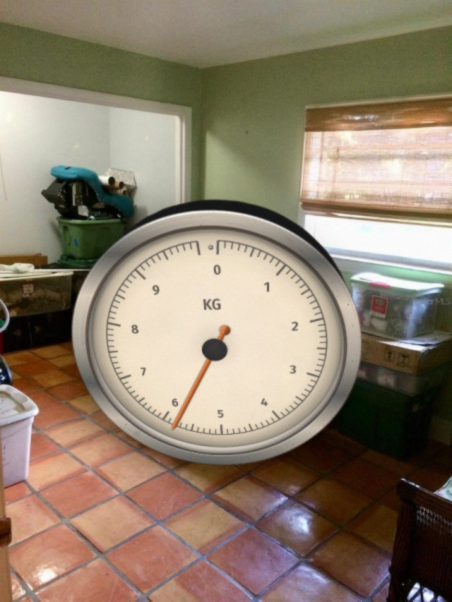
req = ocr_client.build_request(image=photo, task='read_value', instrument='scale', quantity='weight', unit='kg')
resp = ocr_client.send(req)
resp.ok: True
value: 5.8 kg
